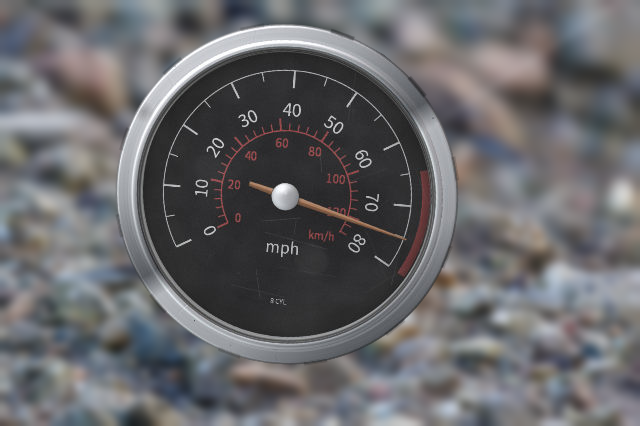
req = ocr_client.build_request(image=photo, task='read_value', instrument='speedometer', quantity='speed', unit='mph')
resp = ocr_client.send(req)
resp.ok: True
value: 75 mph
